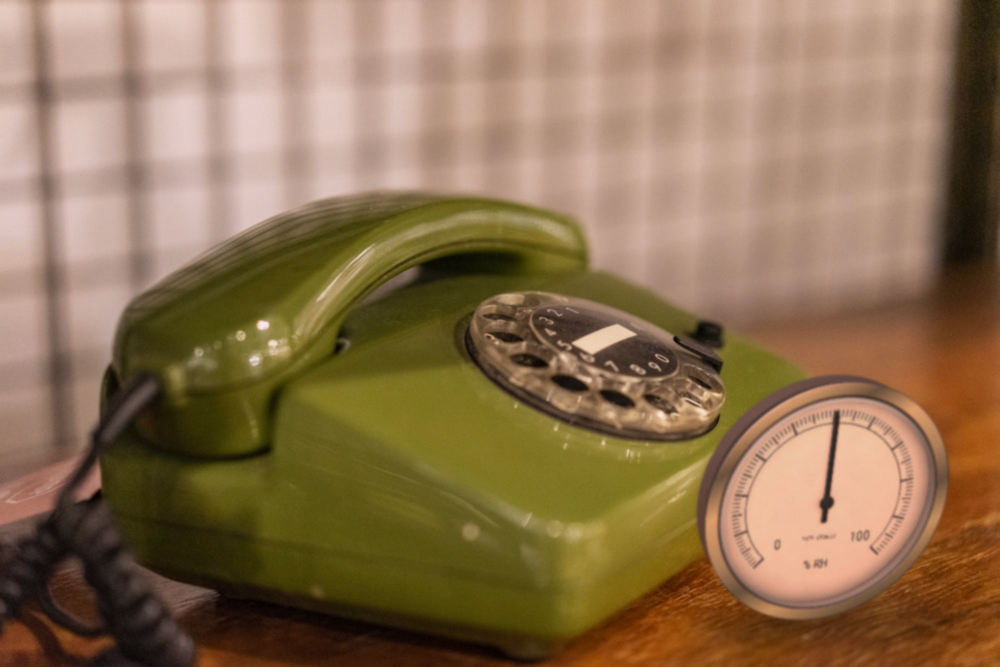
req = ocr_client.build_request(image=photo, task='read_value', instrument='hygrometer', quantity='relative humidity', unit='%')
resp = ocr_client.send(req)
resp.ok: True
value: 50 %
